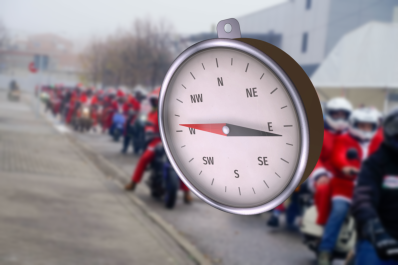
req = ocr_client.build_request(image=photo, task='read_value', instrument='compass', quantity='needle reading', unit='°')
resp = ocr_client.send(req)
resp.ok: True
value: 277.5 °
